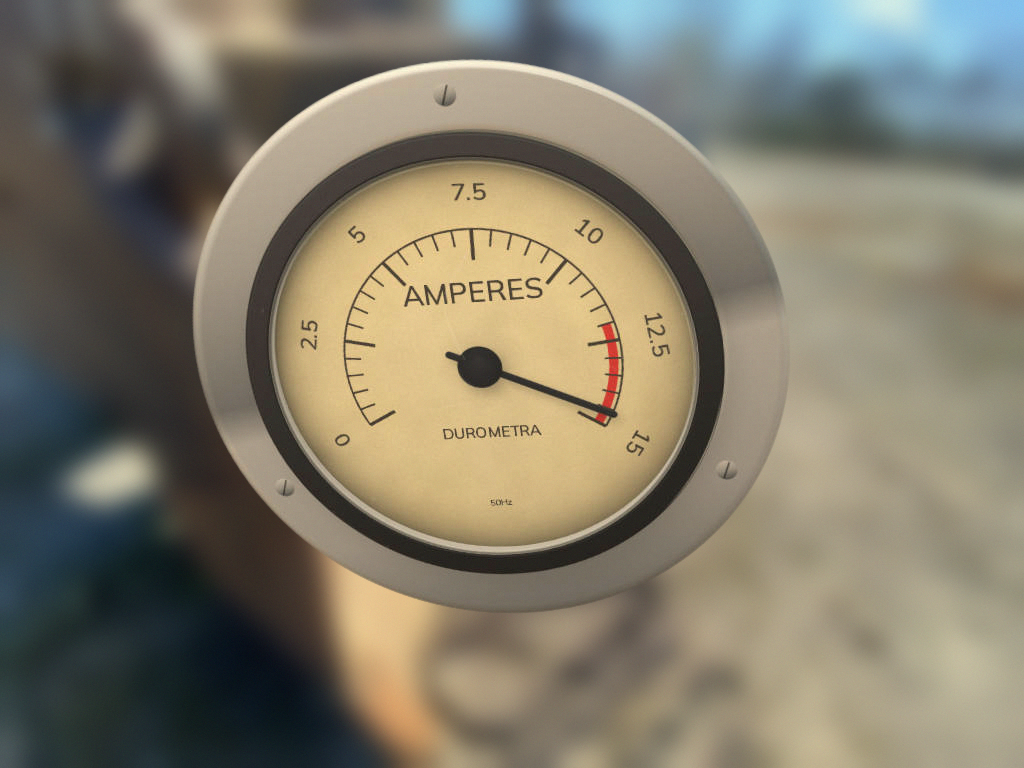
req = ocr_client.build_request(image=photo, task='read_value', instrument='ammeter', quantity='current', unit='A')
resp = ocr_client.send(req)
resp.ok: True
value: 14.5 A
